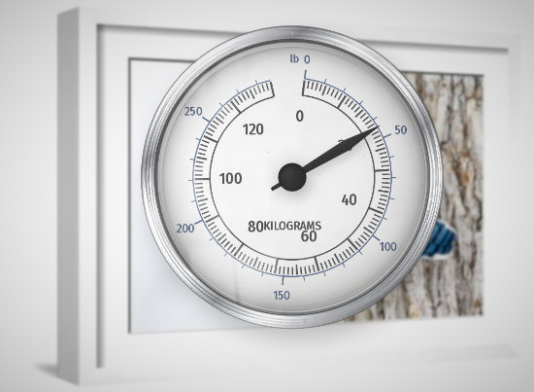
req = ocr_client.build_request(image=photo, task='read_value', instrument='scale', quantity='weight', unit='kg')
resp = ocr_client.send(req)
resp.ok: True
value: 20 kg
